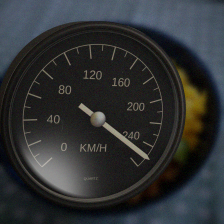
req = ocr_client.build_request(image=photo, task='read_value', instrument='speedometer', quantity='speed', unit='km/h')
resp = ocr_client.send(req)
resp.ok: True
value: 250 km/h
